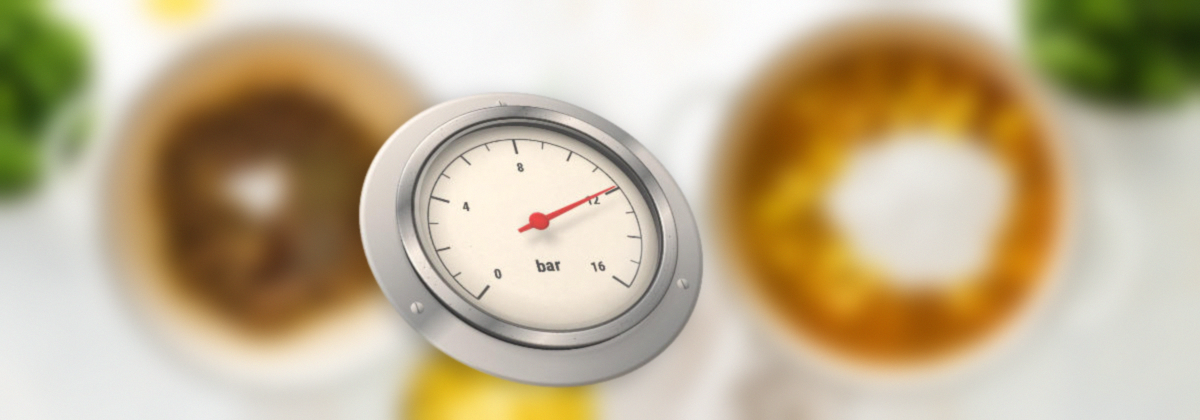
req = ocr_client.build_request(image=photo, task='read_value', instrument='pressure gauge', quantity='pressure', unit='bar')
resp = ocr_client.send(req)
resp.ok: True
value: 12 bar
